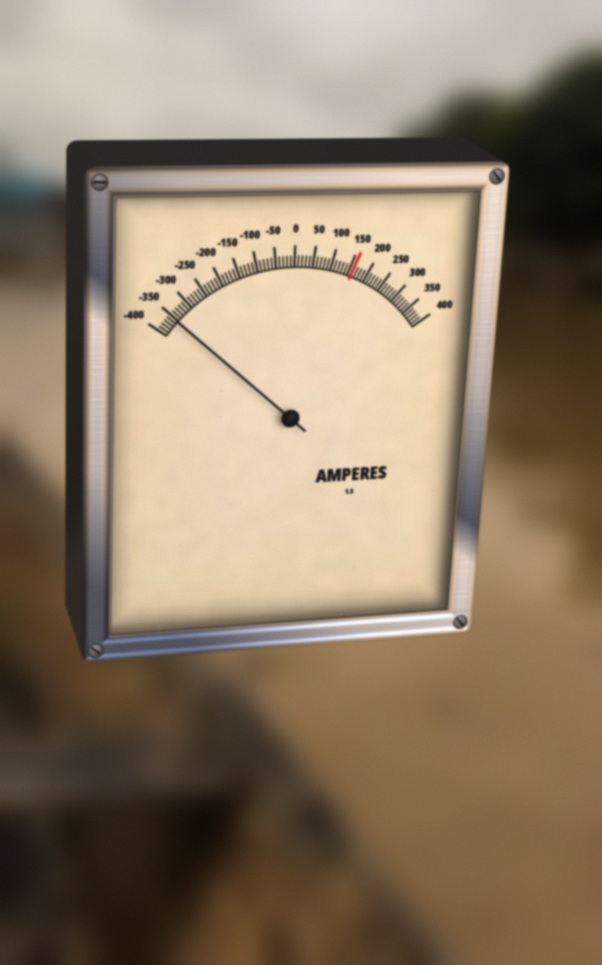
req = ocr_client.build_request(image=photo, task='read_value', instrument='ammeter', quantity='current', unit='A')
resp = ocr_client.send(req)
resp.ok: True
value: -350 A
